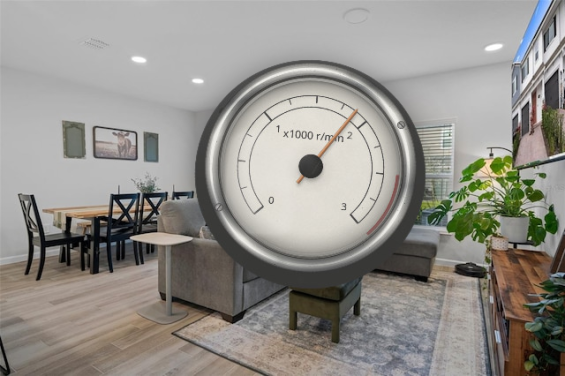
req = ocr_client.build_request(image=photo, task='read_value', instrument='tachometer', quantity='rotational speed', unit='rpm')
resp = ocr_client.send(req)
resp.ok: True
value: 1875 rpm
